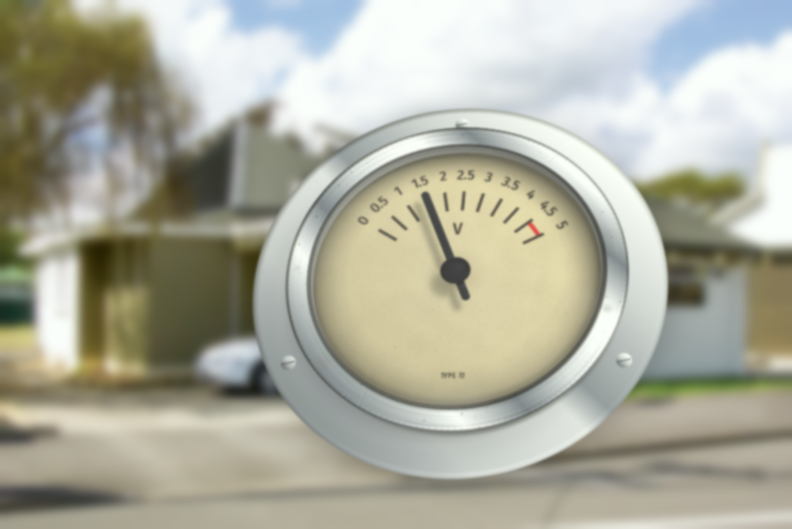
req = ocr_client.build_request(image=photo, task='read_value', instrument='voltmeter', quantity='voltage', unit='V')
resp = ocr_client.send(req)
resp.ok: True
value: 1.5 V
